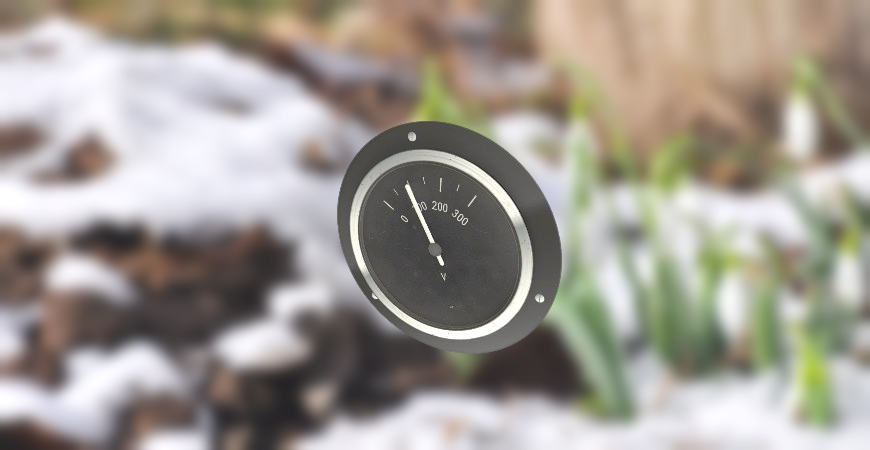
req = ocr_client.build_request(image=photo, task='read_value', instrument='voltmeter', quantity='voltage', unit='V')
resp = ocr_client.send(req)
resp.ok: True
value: 100 V
